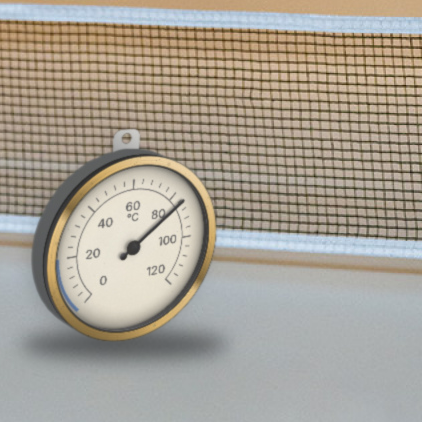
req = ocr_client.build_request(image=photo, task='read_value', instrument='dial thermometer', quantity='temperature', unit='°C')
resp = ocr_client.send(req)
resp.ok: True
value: 84 °C
